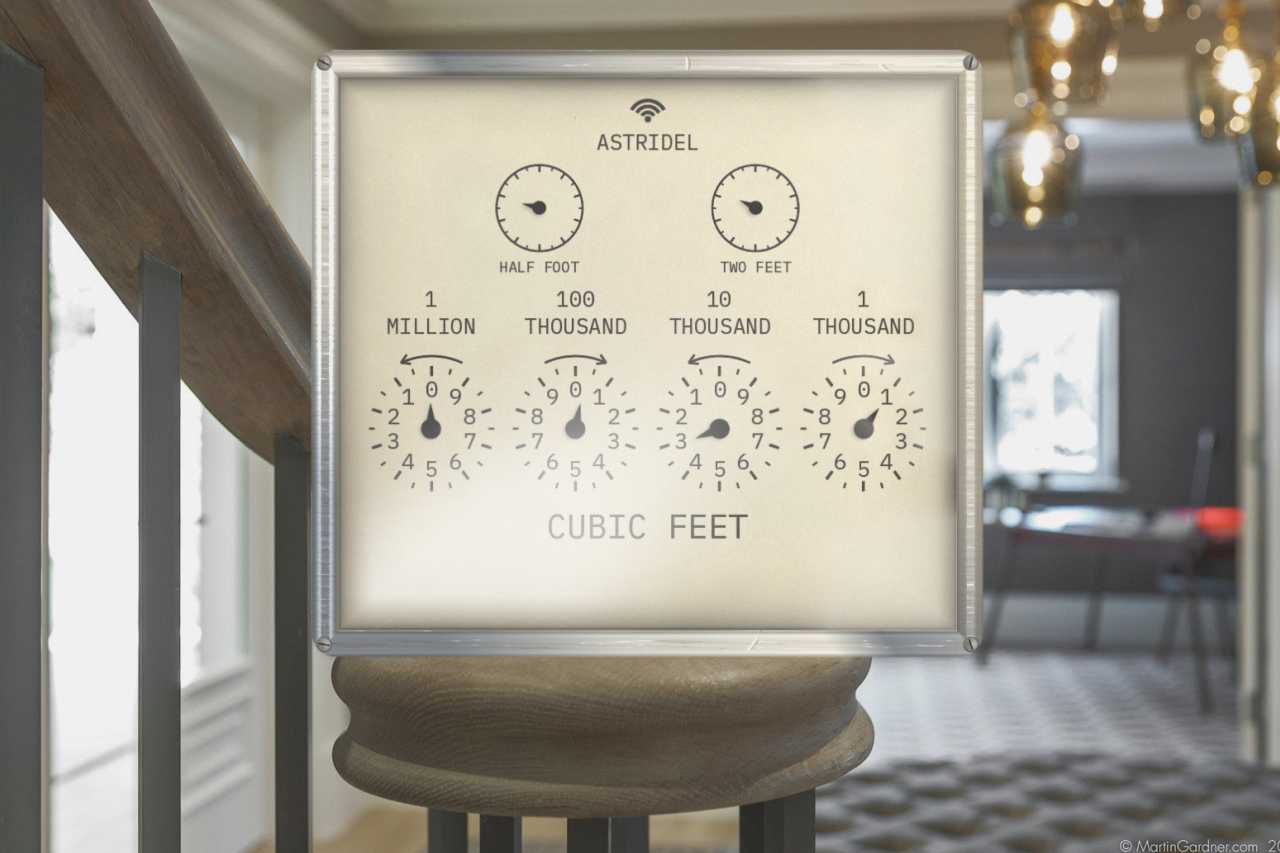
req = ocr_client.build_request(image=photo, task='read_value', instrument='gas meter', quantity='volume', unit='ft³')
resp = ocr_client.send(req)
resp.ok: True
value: 3100 ft³
